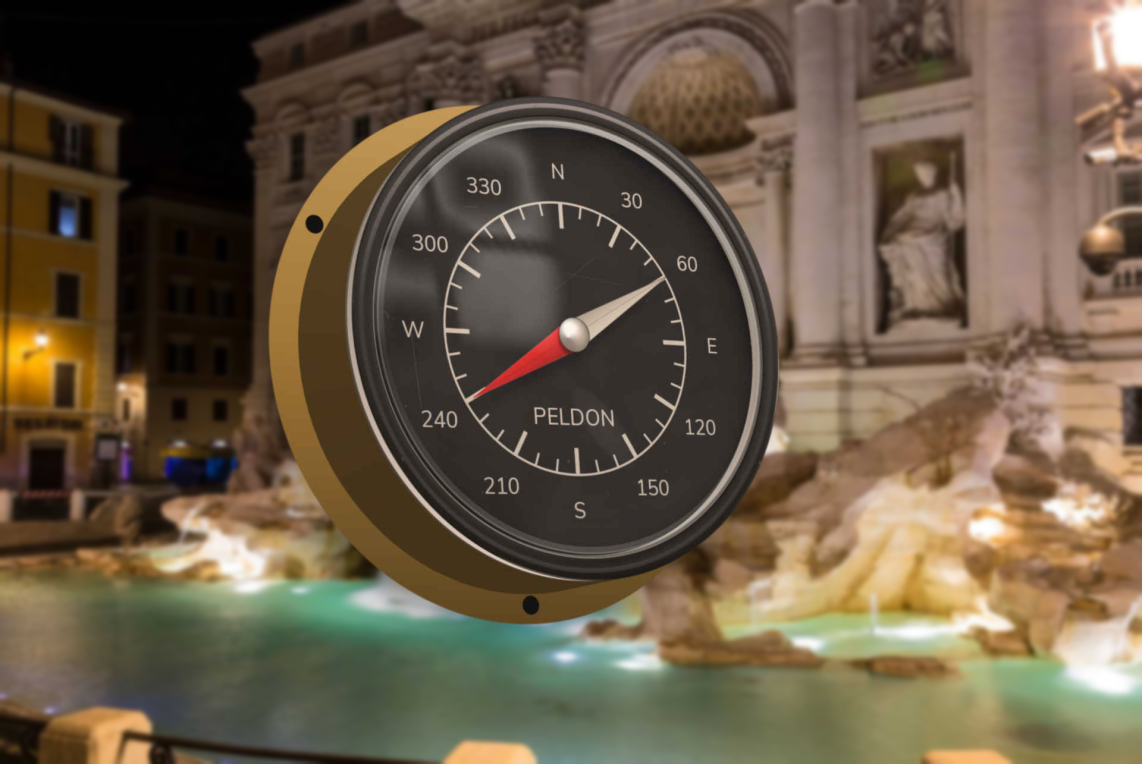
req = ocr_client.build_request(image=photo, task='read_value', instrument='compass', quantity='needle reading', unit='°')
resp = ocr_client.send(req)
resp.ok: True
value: 240 °
